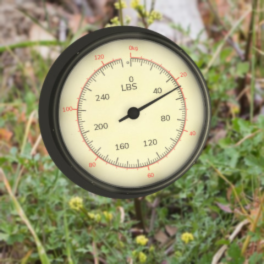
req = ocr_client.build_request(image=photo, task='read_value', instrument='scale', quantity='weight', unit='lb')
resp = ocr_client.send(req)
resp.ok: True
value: 50 lb
